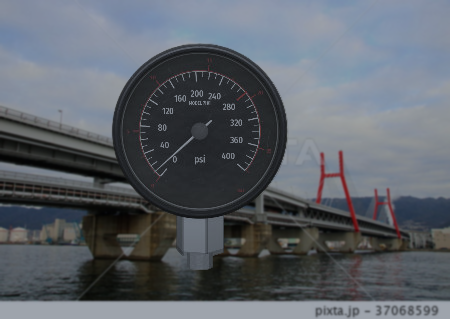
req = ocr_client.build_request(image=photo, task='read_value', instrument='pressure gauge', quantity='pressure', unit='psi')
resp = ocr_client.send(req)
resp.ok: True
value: 10 psi
